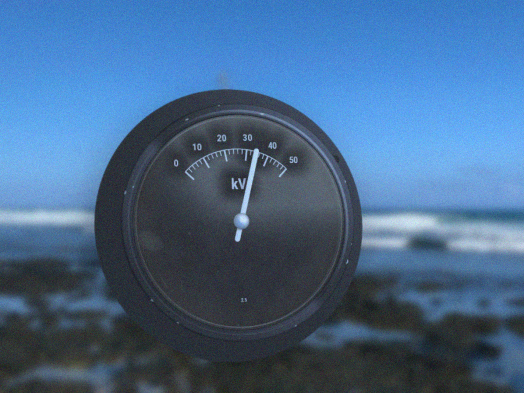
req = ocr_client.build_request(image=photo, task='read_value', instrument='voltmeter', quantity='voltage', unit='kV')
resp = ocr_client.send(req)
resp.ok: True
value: 34 kV
